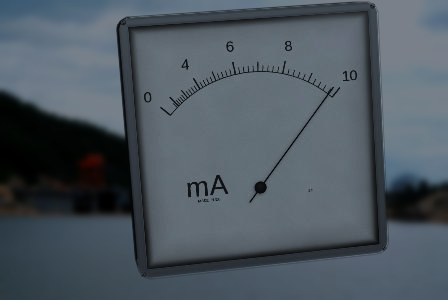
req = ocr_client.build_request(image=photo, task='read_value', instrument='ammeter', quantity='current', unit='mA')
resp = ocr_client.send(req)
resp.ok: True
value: 9.8 mA
